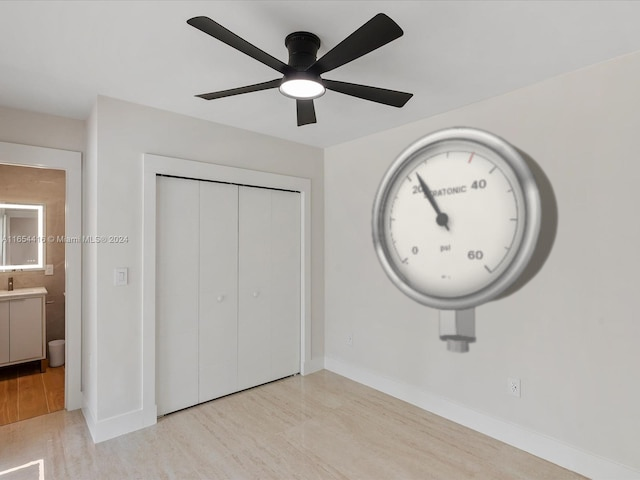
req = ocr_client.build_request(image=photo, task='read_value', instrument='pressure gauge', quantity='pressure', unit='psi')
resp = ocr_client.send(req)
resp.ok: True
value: 22.5 psi
